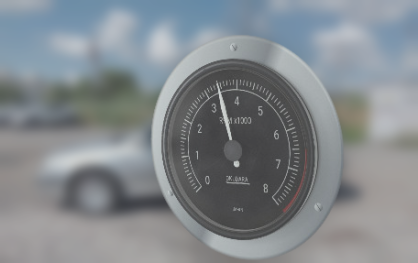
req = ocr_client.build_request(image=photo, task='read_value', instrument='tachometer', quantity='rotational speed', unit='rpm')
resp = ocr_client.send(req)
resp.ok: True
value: 3500 rpm
